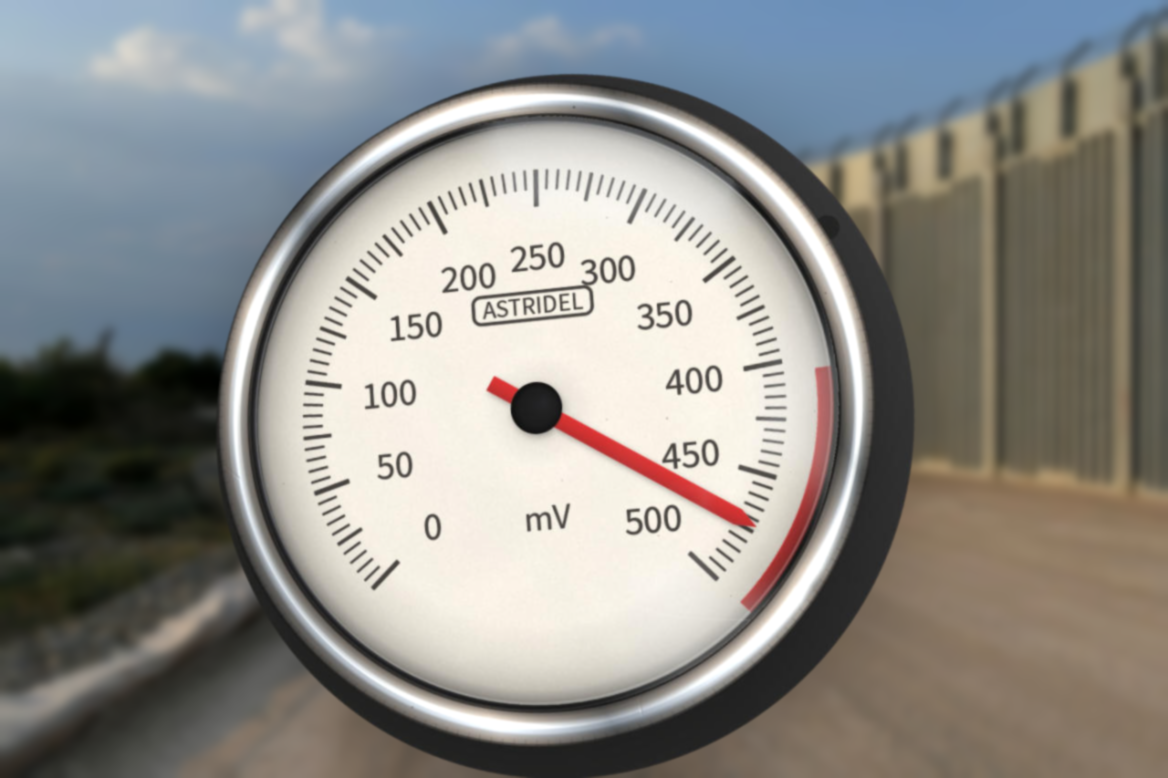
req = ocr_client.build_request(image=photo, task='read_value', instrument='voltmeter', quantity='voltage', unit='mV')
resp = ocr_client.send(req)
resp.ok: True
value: 472.5 mV
